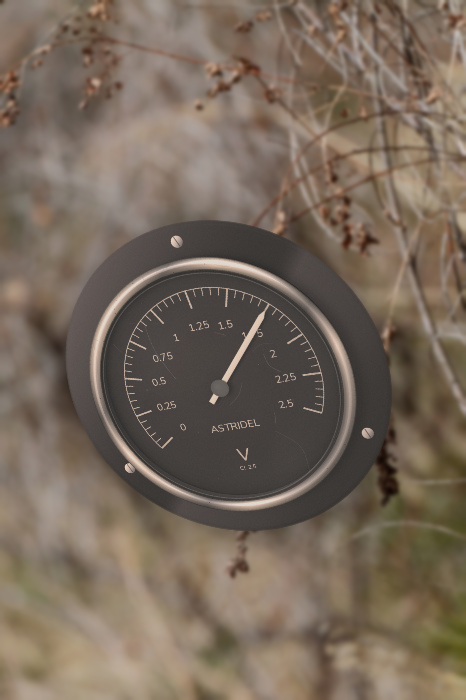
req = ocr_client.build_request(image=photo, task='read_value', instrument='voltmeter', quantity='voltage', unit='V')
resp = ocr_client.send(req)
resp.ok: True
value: 1.75 V
